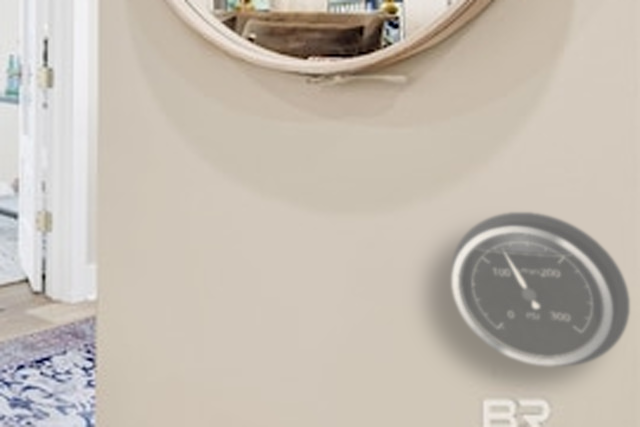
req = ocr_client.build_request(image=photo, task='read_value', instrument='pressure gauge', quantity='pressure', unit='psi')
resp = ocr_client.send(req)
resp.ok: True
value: 130 psi
